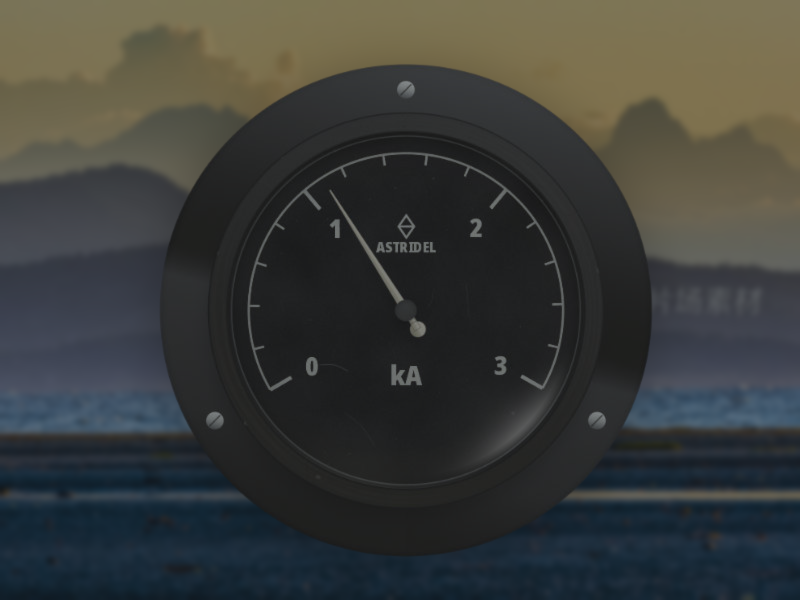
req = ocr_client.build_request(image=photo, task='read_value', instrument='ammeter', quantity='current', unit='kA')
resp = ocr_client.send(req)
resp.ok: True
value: 1.1 kA
